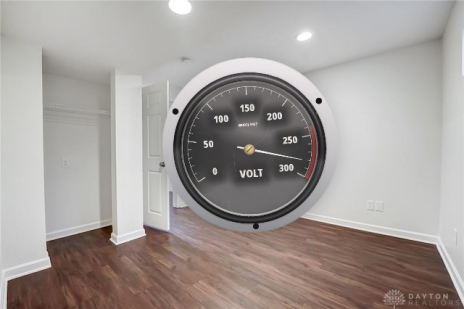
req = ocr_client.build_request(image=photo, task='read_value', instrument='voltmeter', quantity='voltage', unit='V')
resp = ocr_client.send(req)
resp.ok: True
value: 280 V
